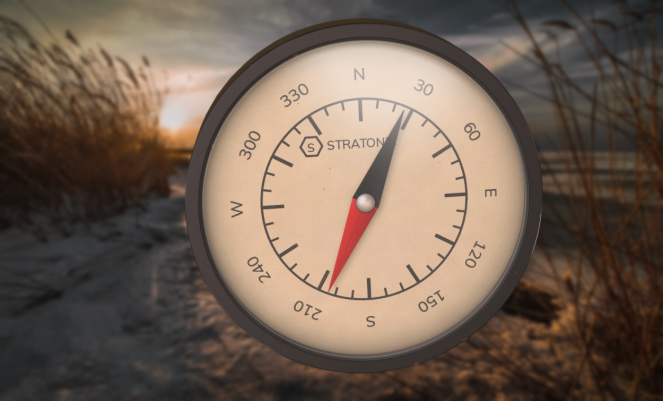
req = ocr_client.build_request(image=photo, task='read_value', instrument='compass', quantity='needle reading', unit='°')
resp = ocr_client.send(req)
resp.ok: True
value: 205 °
